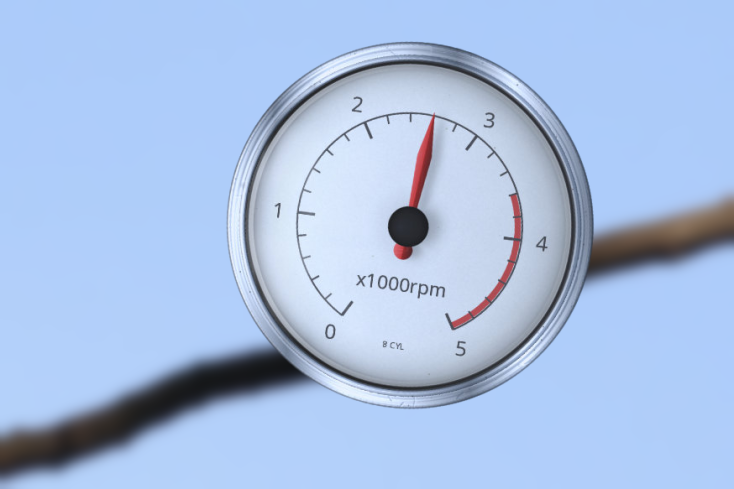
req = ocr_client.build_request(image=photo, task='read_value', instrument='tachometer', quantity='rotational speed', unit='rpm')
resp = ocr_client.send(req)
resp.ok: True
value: 2600 rpm
